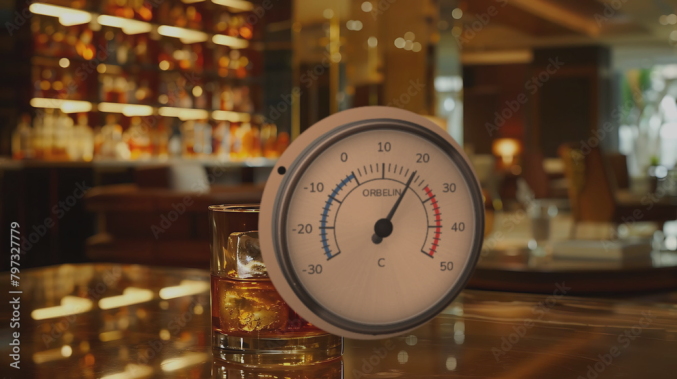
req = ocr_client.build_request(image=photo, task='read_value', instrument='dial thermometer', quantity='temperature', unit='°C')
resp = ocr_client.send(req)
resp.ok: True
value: 20 °C
